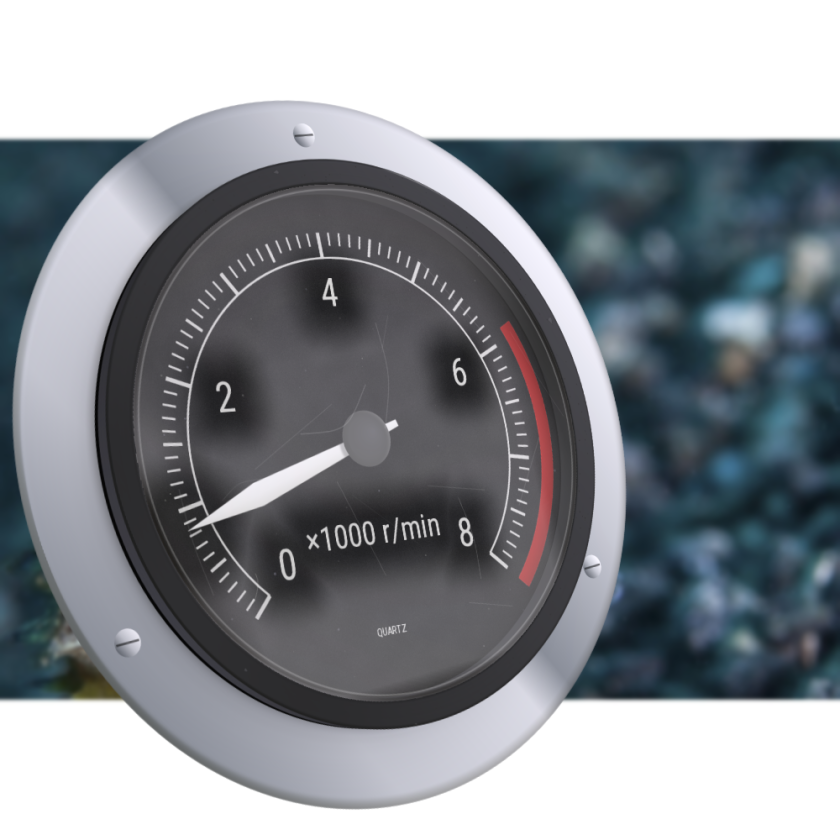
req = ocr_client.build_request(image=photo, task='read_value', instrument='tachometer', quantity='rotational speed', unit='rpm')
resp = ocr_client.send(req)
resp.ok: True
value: 850 rpm
